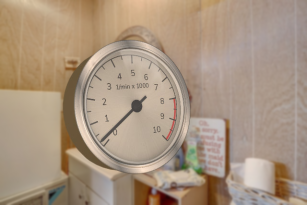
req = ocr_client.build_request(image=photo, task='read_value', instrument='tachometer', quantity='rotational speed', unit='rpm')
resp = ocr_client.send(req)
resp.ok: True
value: 250 rpm
